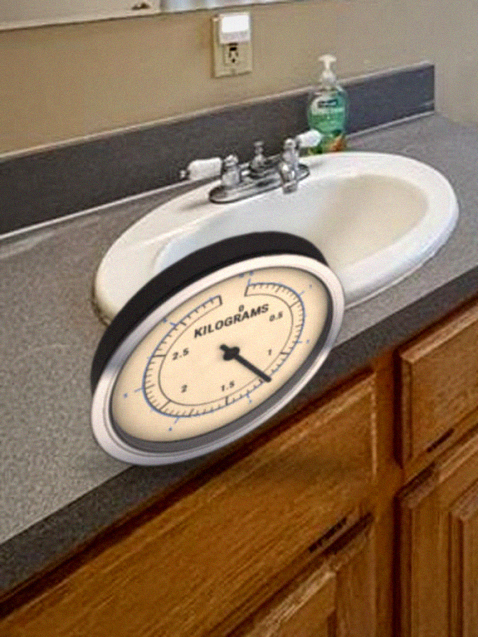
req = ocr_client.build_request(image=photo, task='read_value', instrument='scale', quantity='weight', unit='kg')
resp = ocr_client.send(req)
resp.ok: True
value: 1.2 kg
